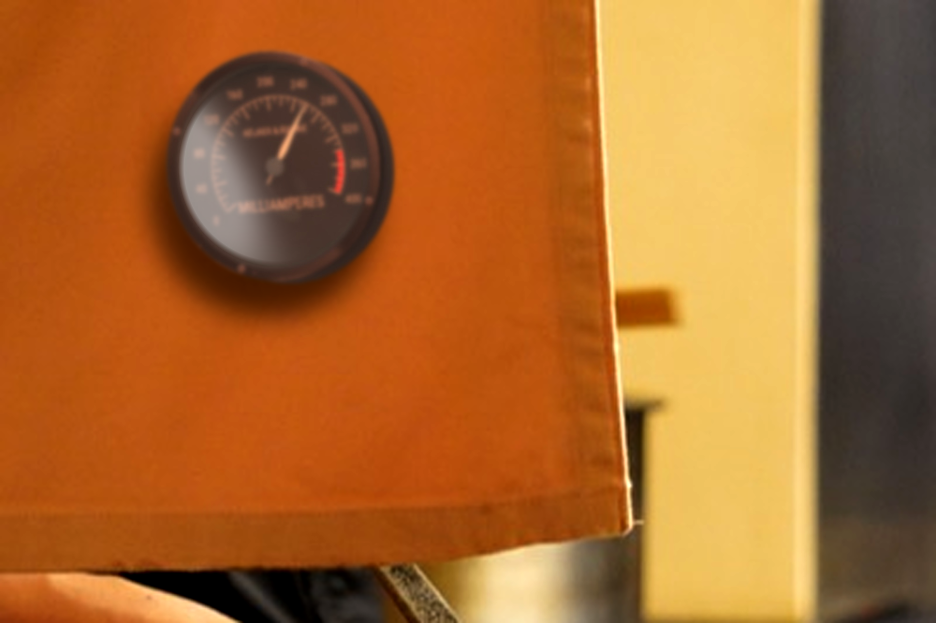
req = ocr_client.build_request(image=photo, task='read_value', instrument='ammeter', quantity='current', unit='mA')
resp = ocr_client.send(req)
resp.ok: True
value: 260 mA
